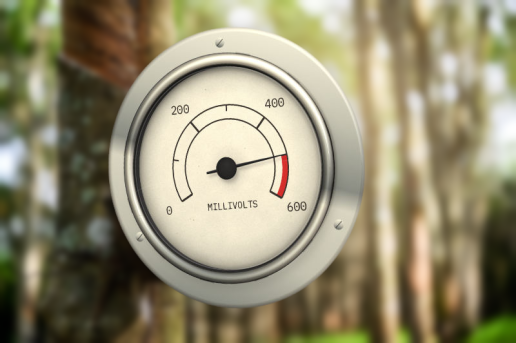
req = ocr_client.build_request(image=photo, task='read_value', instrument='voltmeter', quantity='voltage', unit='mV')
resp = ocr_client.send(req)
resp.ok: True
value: 500 mV
